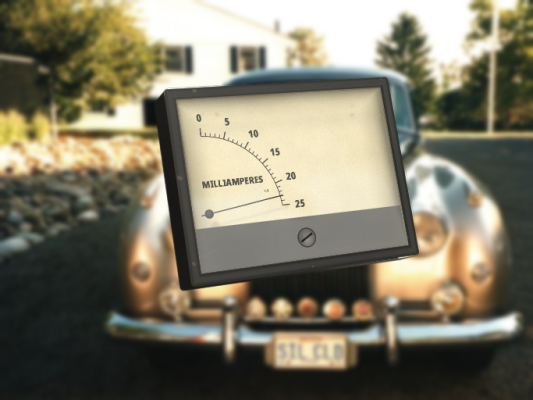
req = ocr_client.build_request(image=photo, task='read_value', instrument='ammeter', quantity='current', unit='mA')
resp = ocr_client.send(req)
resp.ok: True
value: 23 mA
